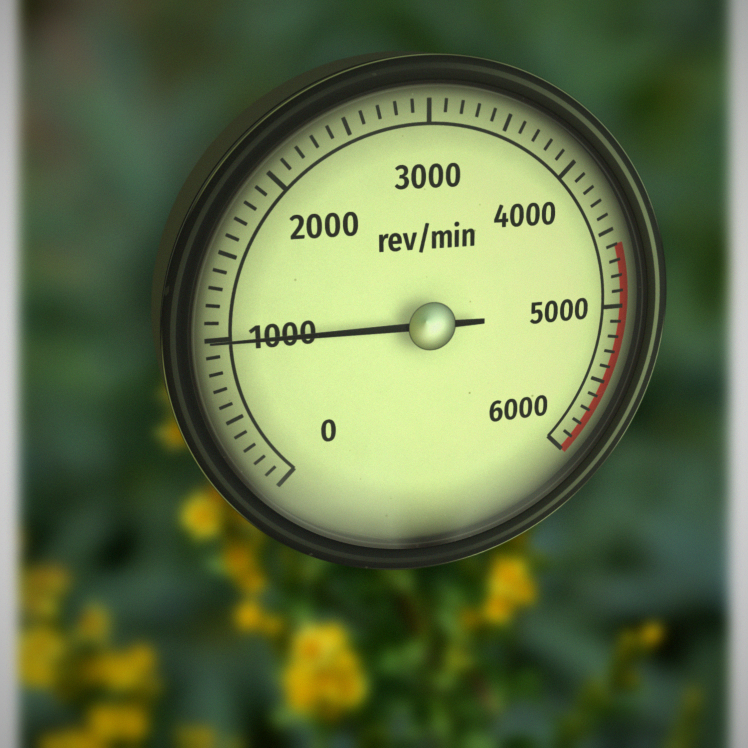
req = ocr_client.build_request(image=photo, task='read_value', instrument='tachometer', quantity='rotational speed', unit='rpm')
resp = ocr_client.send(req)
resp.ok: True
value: 1000 rpm
